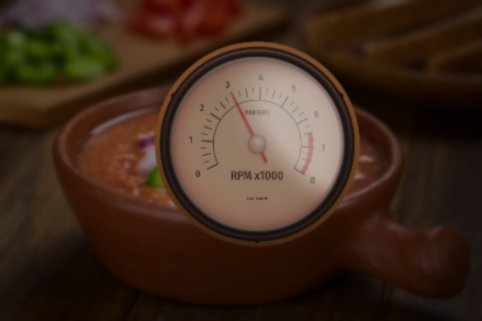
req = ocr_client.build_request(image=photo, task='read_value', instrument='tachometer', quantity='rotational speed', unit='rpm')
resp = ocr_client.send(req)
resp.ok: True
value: 3000 rpm
